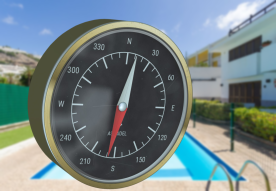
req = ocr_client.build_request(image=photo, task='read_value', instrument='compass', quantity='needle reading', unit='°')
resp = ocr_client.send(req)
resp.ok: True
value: 190 °
